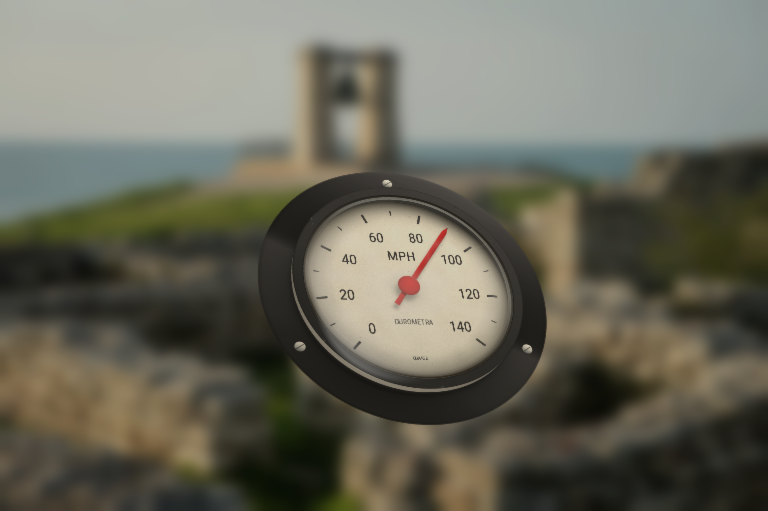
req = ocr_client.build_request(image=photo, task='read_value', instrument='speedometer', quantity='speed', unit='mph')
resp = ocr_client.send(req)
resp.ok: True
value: 90 mph
